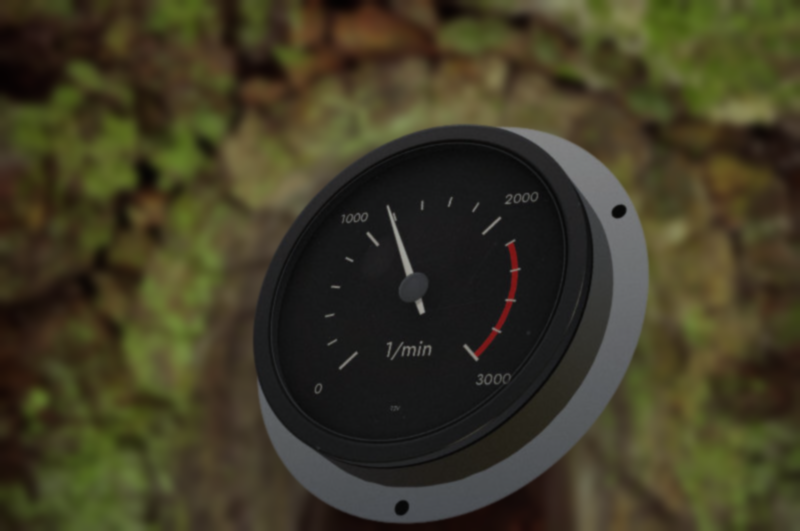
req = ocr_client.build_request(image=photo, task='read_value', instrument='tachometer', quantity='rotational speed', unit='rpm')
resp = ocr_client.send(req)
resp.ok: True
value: 1200 rpm
